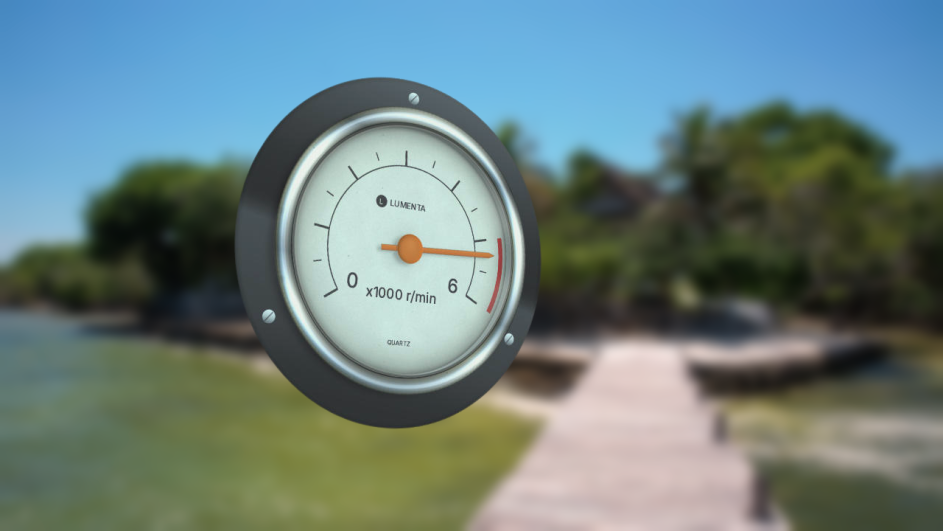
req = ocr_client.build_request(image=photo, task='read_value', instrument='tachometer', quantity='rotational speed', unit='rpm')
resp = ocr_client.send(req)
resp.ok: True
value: 5250 rpm
